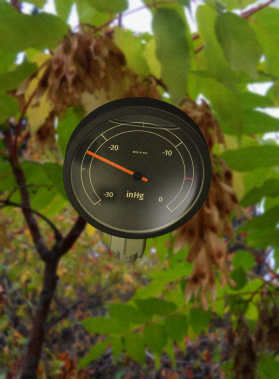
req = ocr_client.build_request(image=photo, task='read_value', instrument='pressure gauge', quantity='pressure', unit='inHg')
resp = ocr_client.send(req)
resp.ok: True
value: -22.5 inHg
